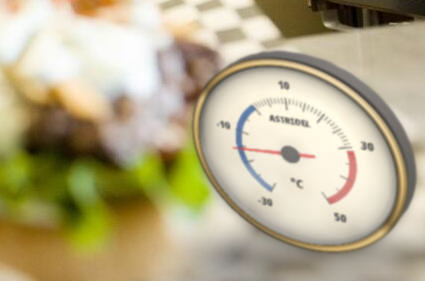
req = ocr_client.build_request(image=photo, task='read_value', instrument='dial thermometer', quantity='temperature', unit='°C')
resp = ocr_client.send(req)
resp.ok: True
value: -15 °C
